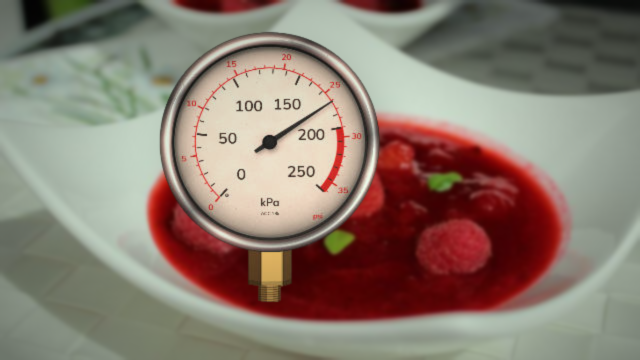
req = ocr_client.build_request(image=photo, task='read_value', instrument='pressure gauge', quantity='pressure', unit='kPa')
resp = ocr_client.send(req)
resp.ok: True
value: 180 kPa
